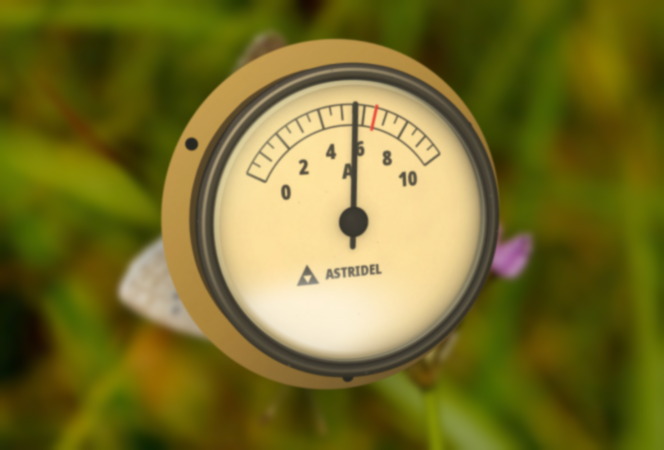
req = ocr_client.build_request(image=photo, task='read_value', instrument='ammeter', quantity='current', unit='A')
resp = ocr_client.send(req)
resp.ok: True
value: 5.5 A
